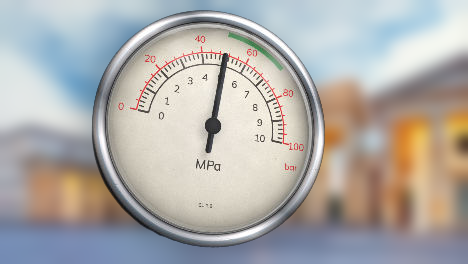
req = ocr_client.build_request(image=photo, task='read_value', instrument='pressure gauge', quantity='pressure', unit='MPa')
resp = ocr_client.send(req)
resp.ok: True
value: 5 MPa
